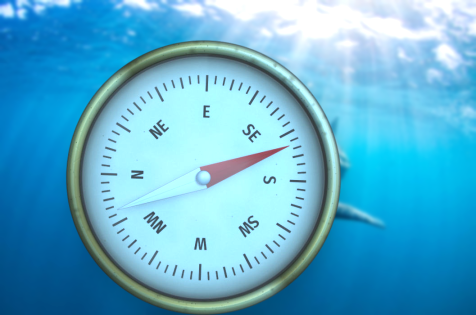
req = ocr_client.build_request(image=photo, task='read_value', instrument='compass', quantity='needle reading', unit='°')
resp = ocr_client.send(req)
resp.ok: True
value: 157.5 °
